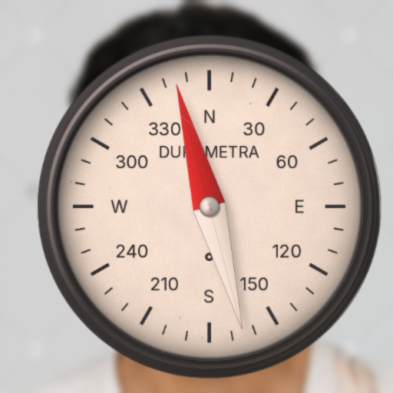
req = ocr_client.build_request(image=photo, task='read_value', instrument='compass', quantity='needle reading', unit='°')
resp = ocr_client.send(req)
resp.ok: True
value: 345 °
